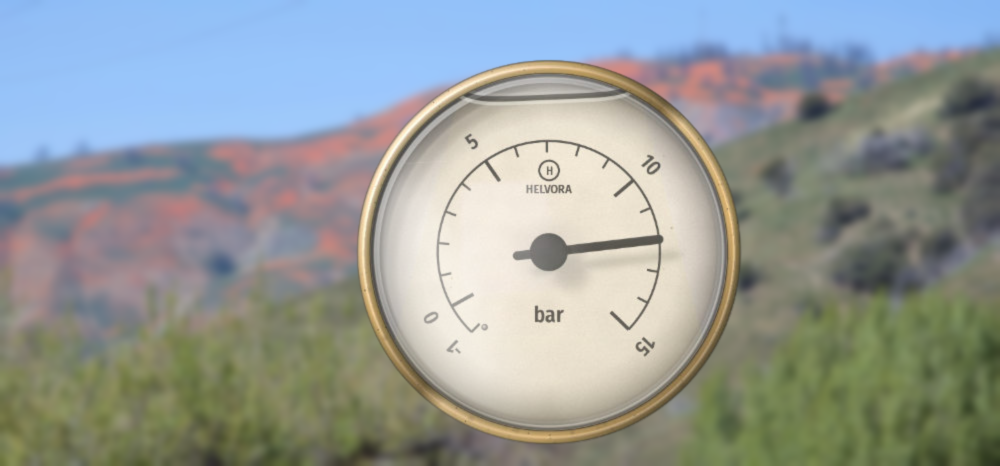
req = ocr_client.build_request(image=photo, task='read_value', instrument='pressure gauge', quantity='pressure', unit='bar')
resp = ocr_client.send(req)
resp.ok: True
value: 12 bar
